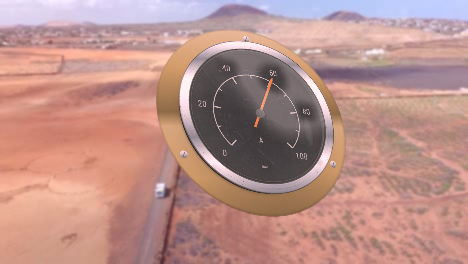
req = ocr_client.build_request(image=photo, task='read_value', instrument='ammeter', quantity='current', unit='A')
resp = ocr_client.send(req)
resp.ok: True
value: 60 A
